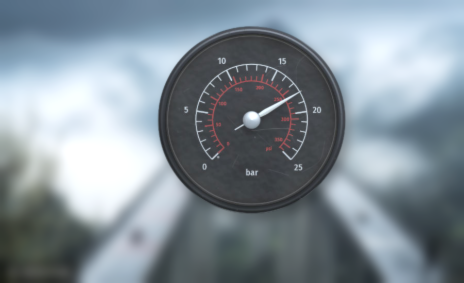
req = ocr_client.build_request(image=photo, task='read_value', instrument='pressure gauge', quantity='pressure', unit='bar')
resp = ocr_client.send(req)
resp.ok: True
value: 18 bar
